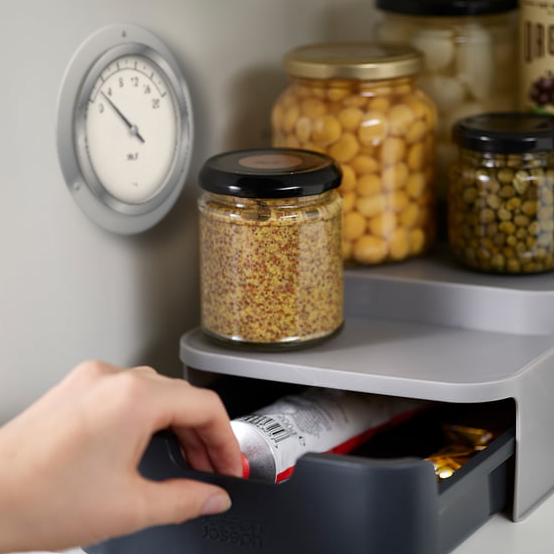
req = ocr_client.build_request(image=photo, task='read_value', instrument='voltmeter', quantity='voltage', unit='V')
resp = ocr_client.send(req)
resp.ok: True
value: 2 V
